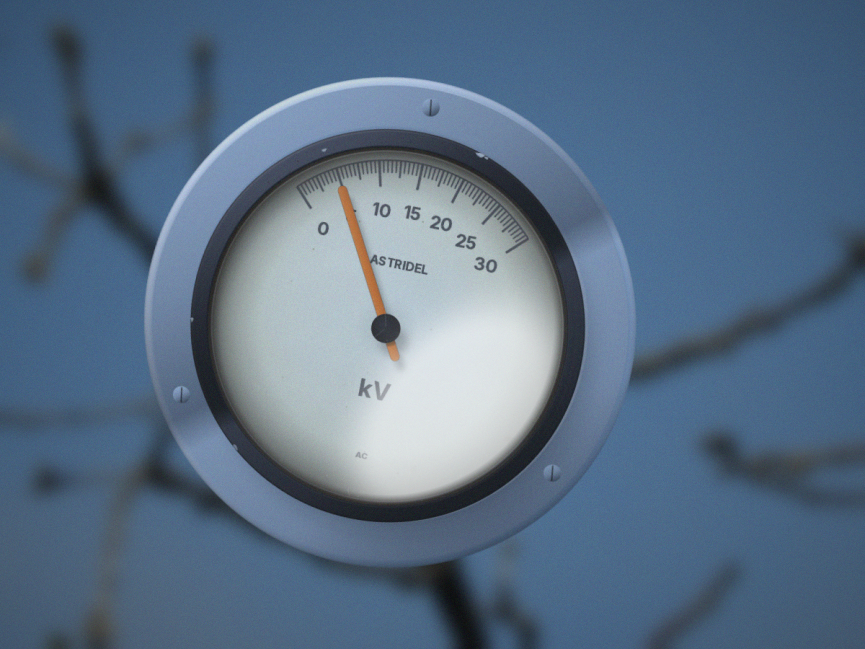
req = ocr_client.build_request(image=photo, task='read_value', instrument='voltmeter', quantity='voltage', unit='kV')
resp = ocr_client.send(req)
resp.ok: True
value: 5 kV
